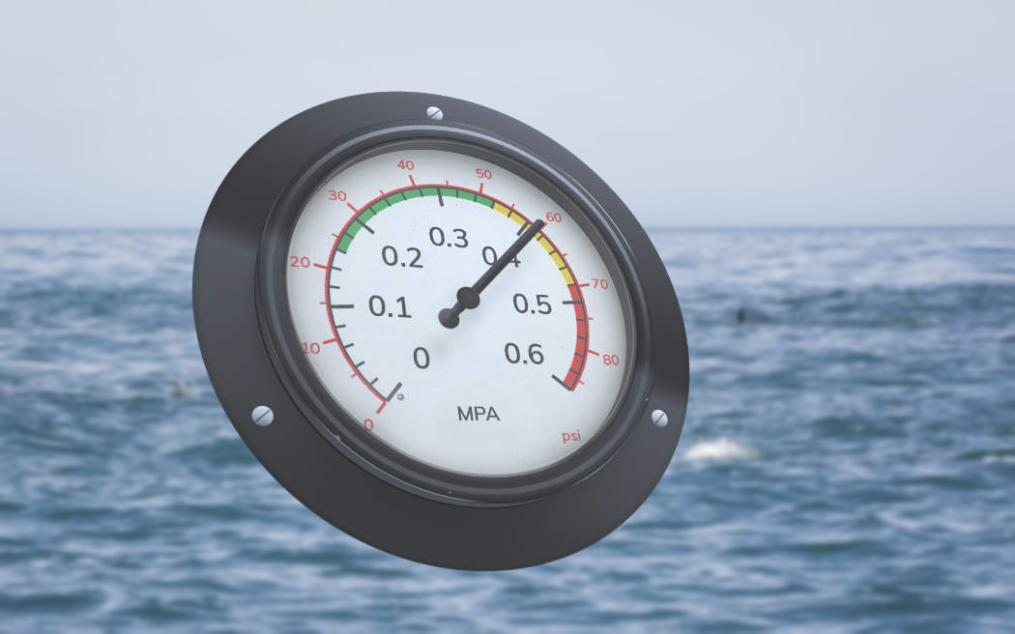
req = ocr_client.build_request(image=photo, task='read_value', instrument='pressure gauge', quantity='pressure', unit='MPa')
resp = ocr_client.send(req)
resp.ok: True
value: 0.41 MPa
